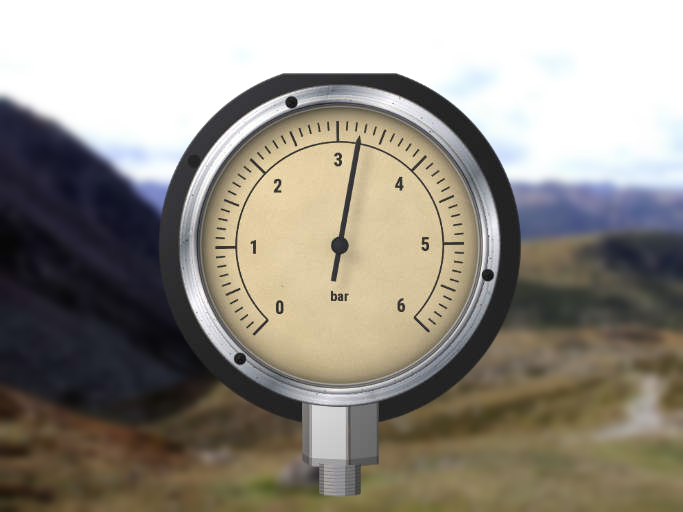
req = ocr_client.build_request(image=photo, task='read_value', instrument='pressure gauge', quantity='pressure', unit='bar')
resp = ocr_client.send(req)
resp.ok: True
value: 3.25 bar
